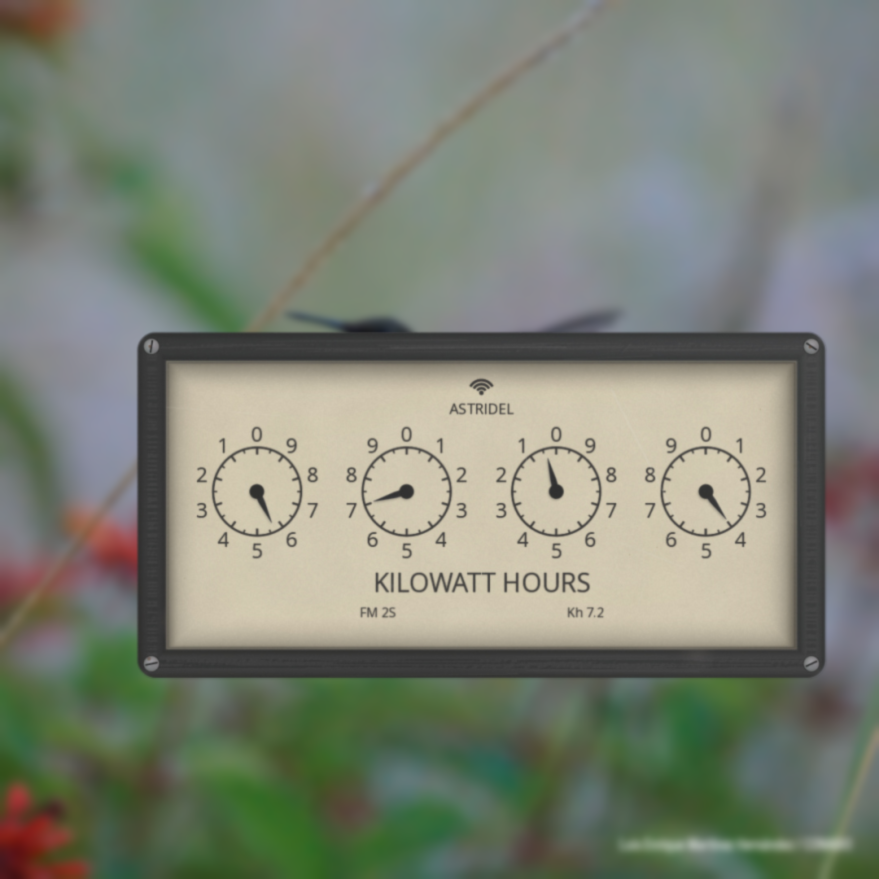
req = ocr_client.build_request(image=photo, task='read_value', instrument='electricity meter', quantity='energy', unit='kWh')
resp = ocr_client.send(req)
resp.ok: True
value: 5704 kWh
